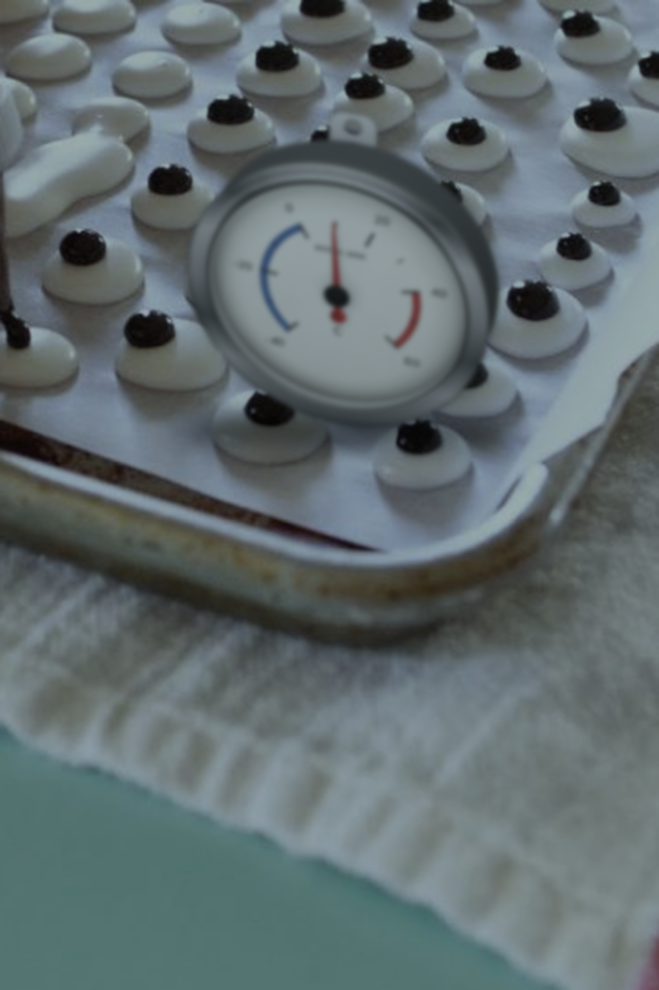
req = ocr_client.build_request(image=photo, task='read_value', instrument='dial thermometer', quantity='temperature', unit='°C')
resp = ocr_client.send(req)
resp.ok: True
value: 10 °C
